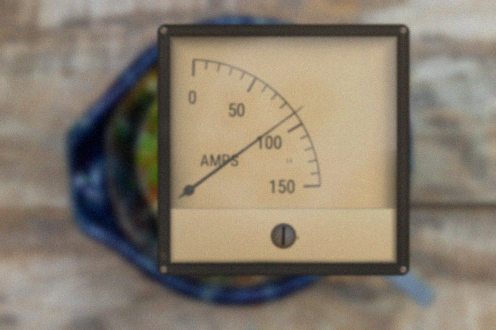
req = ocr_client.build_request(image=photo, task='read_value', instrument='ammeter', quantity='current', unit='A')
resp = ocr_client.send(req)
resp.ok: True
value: 90 A
